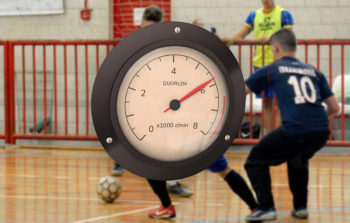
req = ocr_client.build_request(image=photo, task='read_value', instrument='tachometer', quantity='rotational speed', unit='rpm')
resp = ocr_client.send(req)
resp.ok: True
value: 5750 rpm
